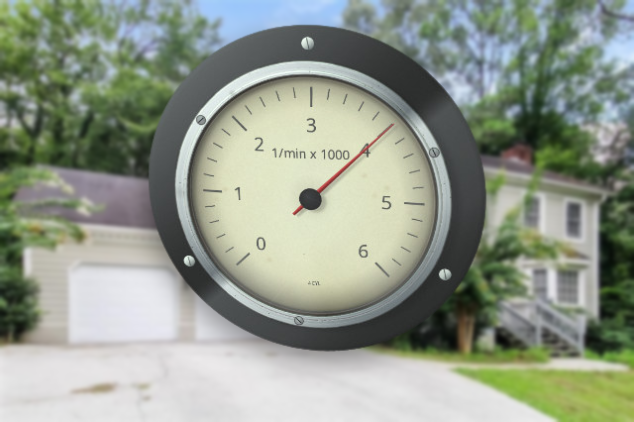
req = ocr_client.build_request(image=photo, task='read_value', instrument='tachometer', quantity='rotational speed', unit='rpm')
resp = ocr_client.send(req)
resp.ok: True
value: 4000 rpm
